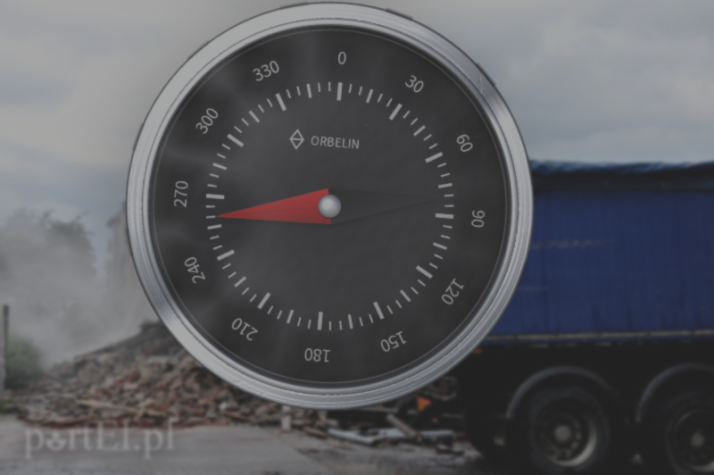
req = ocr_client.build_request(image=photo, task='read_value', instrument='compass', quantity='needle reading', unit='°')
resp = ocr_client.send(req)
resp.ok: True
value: 260 °
